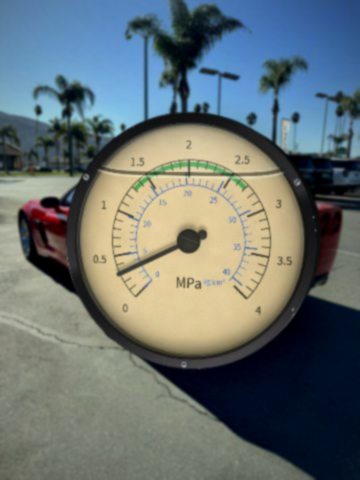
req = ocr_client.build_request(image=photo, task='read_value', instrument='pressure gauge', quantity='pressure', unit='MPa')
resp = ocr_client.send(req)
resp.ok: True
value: 0.3 MPa
